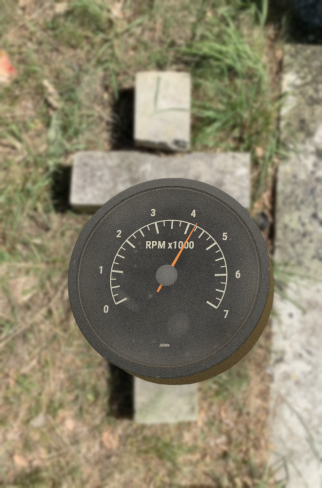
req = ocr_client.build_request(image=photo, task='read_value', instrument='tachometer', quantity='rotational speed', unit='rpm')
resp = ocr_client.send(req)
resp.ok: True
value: 4250 rpm
